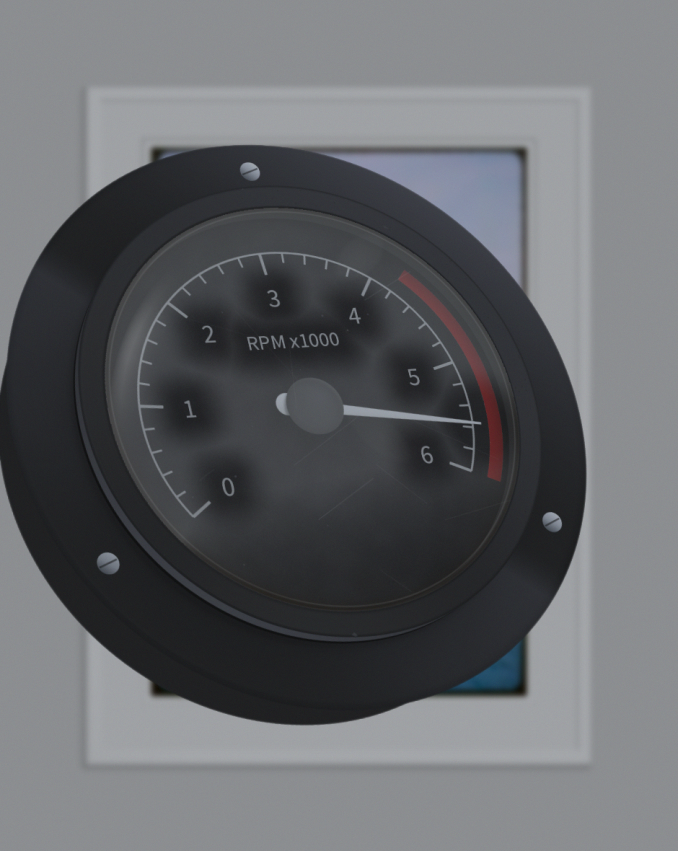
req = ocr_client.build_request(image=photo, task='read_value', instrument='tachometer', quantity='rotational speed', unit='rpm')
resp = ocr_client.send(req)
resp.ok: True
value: 5600 rpm
